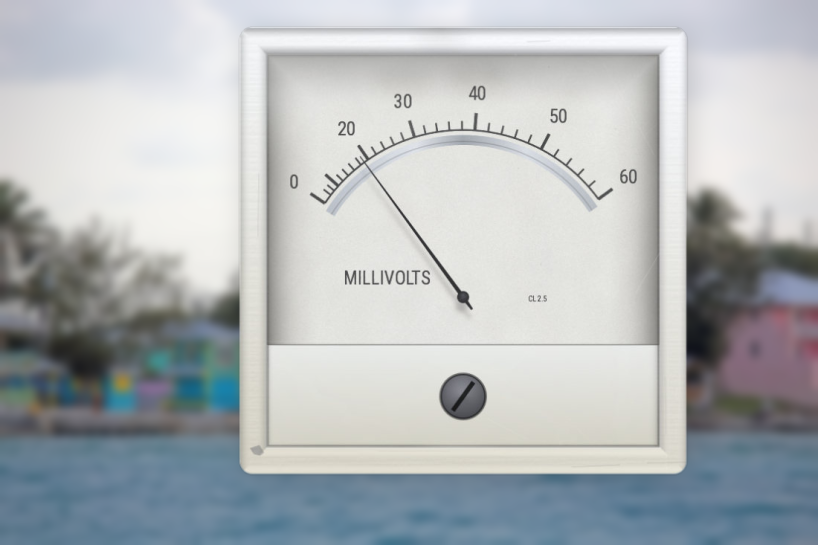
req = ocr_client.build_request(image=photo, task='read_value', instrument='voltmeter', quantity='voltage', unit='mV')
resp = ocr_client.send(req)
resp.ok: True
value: 19 mV
